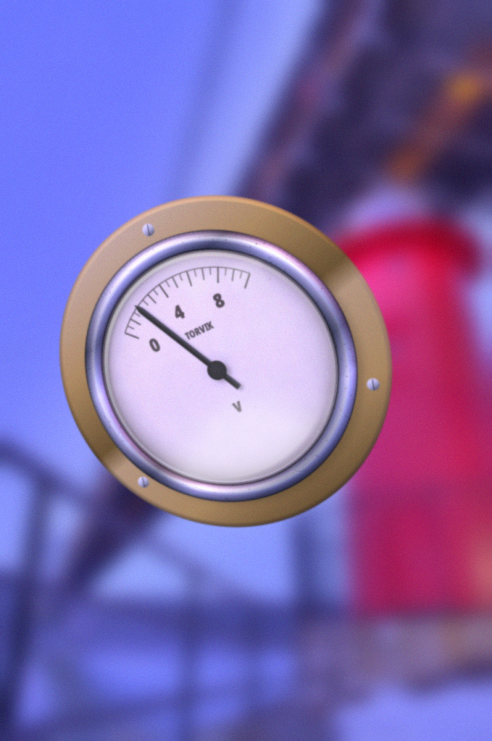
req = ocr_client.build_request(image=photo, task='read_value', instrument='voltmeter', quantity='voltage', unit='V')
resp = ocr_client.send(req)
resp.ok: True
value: 2 V
